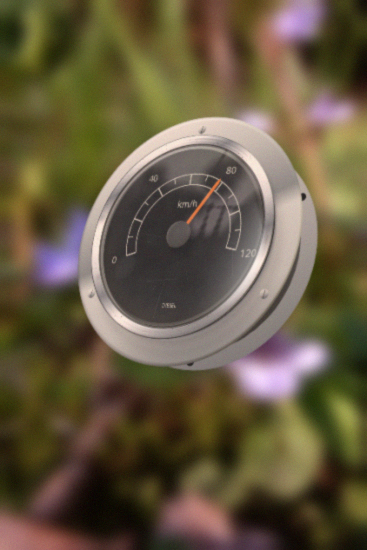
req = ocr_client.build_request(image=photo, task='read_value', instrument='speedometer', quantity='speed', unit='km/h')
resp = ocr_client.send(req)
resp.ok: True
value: 80 km/h
